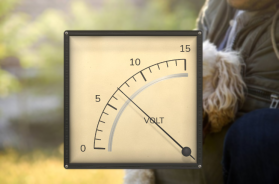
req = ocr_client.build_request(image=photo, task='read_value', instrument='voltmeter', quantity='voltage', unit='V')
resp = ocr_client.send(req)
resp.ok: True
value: 7 V
